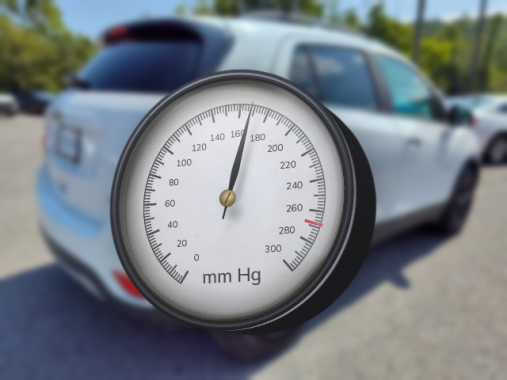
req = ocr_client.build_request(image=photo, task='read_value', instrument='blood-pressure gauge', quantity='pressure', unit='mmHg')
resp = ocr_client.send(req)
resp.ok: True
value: 170 mmHg
